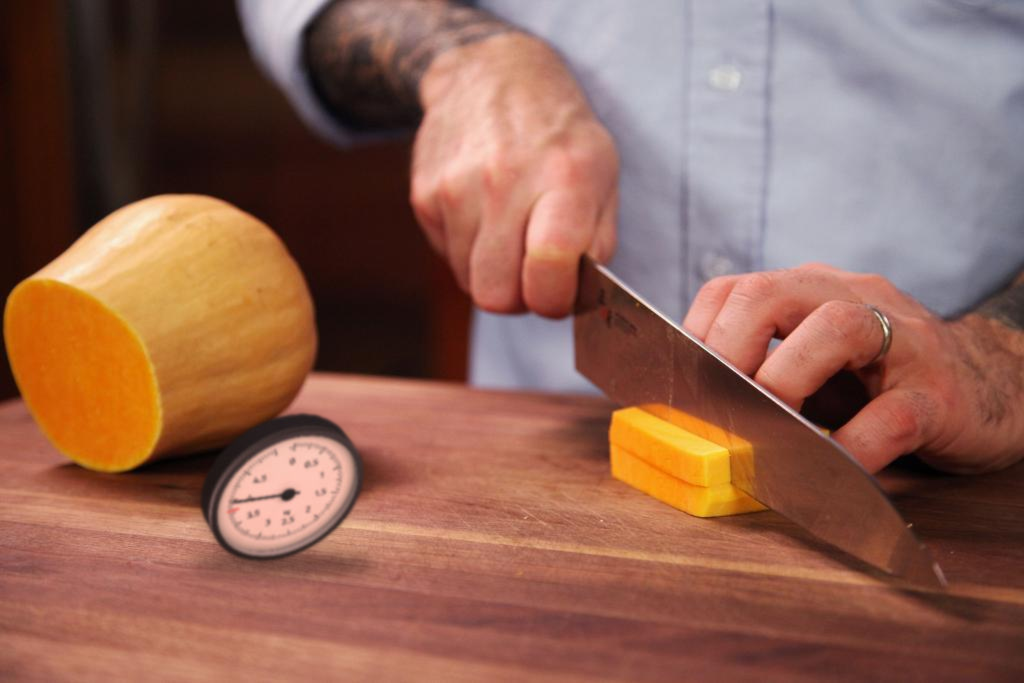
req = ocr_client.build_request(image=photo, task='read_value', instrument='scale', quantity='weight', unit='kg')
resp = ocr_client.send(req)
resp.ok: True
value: 4 kg
